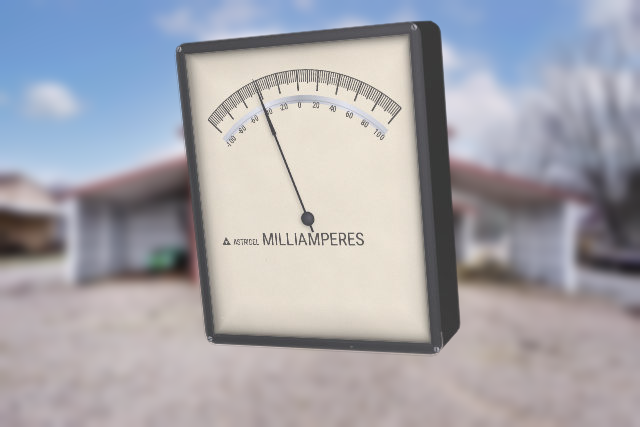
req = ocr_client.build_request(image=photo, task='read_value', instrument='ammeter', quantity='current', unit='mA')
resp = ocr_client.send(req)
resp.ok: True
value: -40 mA
